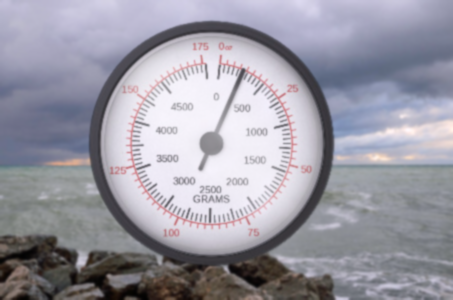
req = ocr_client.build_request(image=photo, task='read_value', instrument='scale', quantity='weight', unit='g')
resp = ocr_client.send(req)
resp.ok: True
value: 250 g
